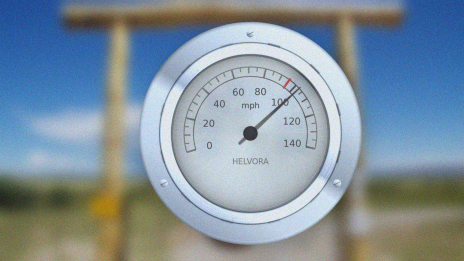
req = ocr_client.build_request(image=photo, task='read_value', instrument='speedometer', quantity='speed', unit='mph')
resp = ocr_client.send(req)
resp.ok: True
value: 102.5 mph
